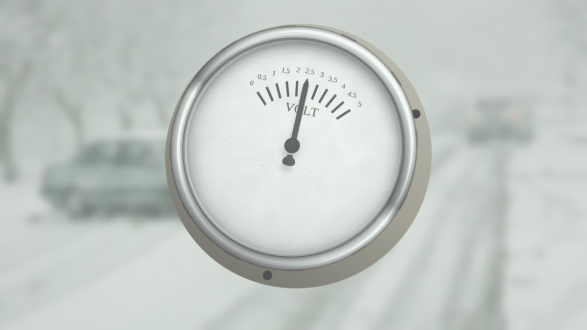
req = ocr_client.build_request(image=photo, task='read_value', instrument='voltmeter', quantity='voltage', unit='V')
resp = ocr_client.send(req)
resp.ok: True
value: 2.5 V
